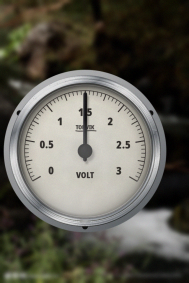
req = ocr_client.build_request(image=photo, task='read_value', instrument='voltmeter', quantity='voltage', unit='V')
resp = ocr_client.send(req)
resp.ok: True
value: 1.5 V
